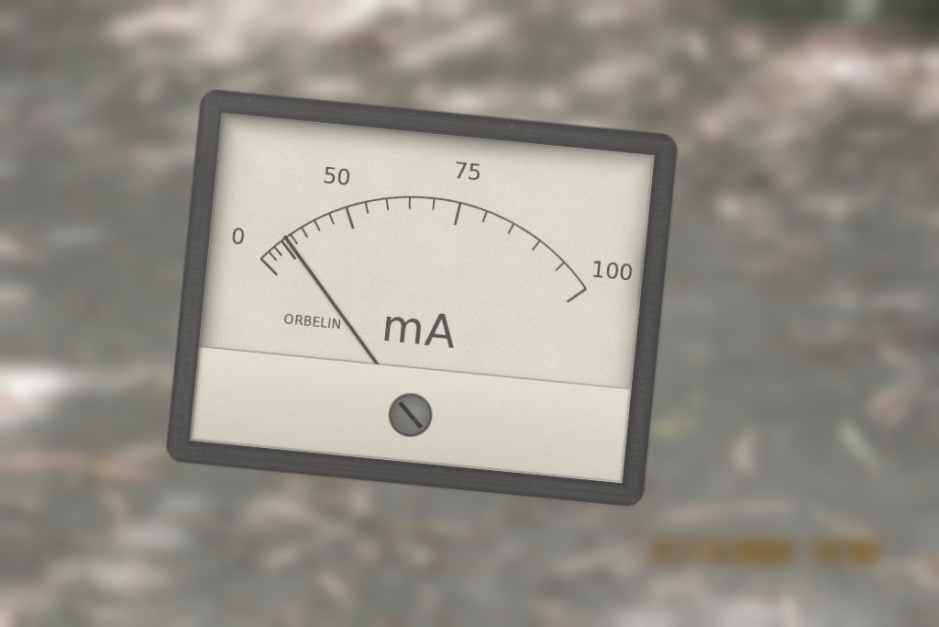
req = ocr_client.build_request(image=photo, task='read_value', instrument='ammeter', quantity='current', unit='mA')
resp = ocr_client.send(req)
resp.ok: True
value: 27.5 mA
